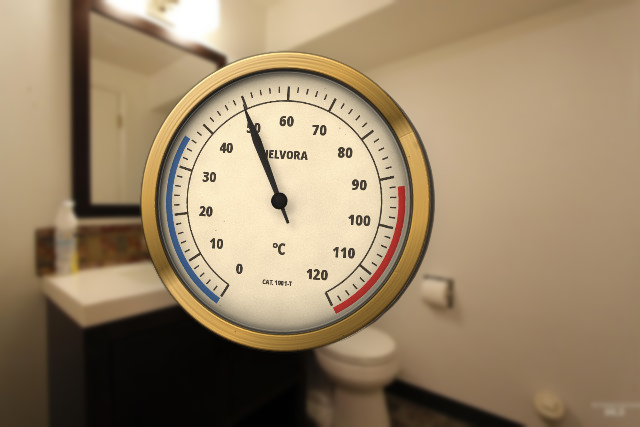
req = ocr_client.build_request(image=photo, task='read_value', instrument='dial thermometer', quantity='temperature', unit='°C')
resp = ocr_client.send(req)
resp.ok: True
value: 50 °C
